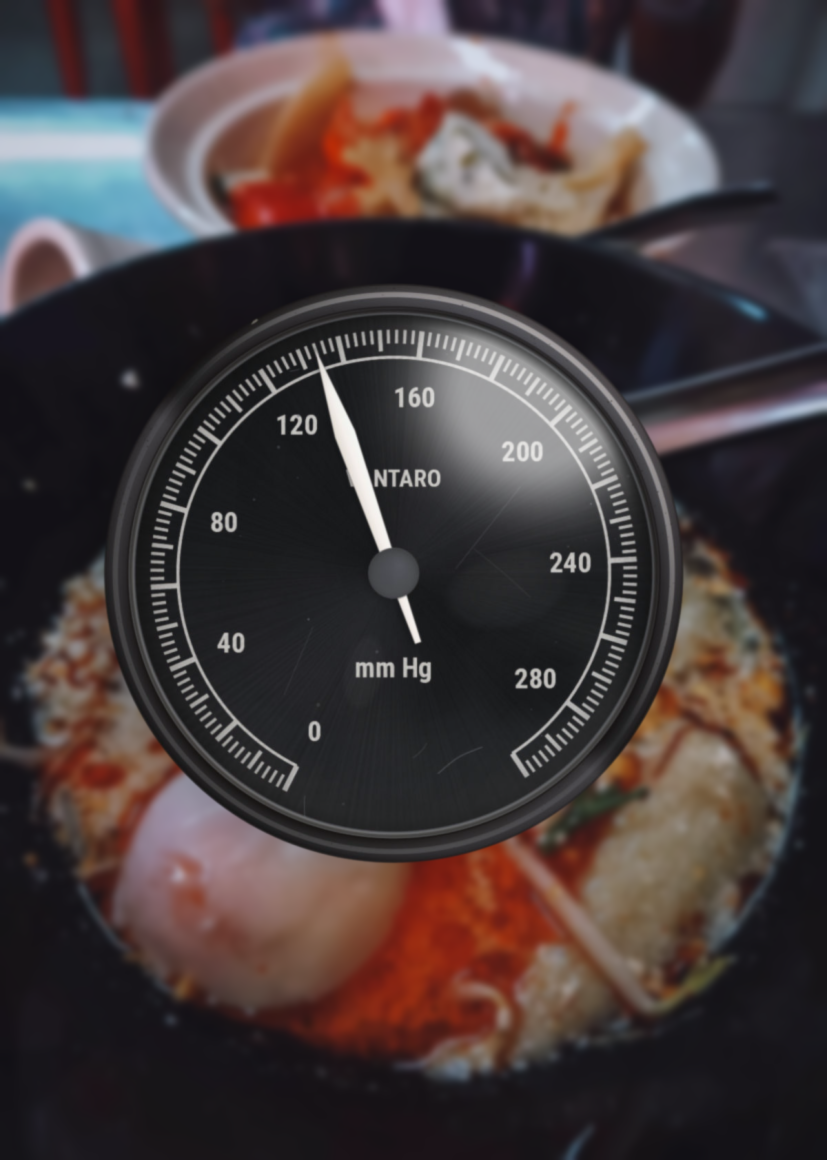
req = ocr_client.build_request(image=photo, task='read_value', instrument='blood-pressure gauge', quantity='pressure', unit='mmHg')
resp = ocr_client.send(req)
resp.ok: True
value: 134 mmHg
